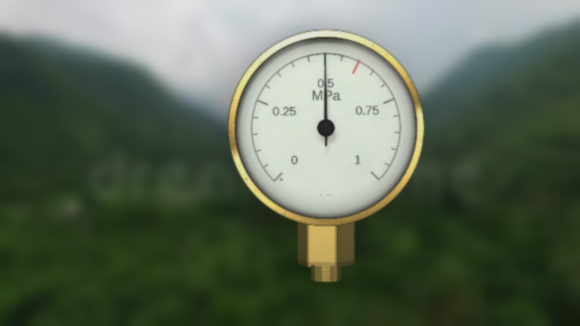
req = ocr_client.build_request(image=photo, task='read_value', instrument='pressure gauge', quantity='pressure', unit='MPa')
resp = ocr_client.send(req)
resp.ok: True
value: 0.5 MPa
